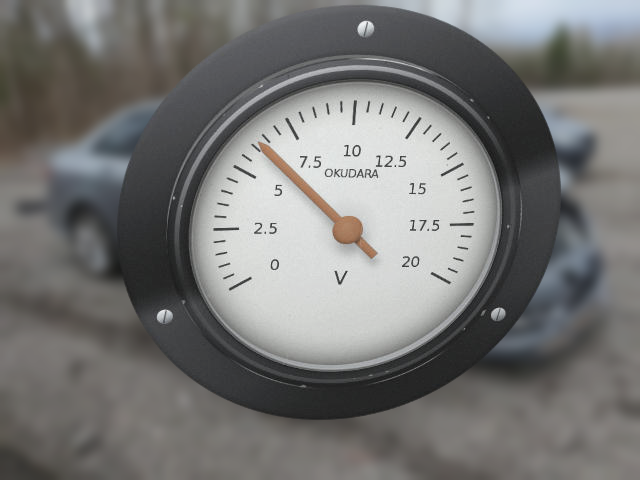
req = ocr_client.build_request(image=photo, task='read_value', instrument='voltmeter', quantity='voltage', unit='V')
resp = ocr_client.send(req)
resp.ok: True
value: 6.25 V
